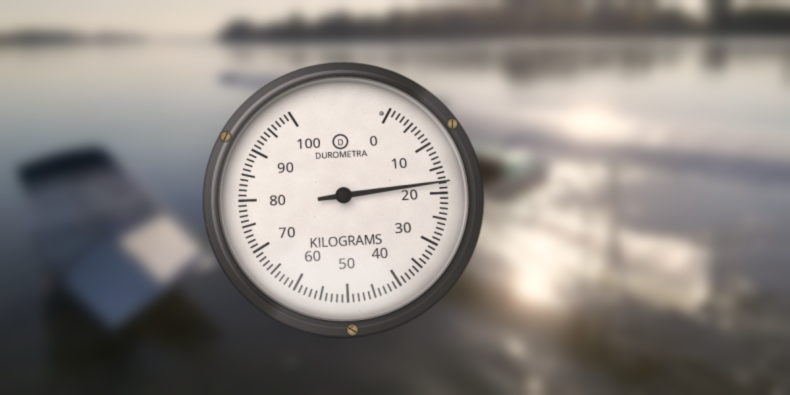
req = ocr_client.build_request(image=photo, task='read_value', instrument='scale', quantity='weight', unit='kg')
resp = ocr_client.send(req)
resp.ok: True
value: 18 kg
